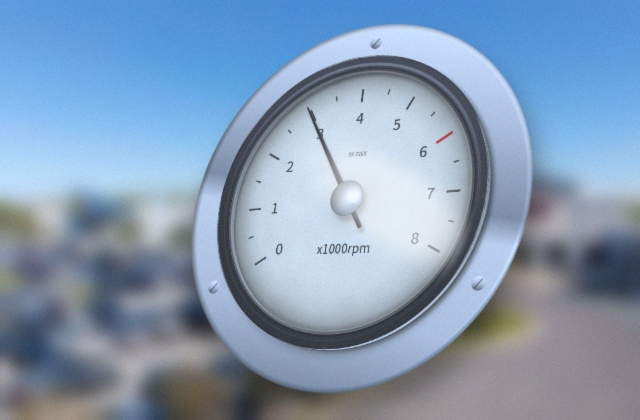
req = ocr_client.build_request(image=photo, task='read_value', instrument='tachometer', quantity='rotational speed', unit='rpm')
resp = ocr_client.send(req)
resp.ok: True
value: 3000 rpm
